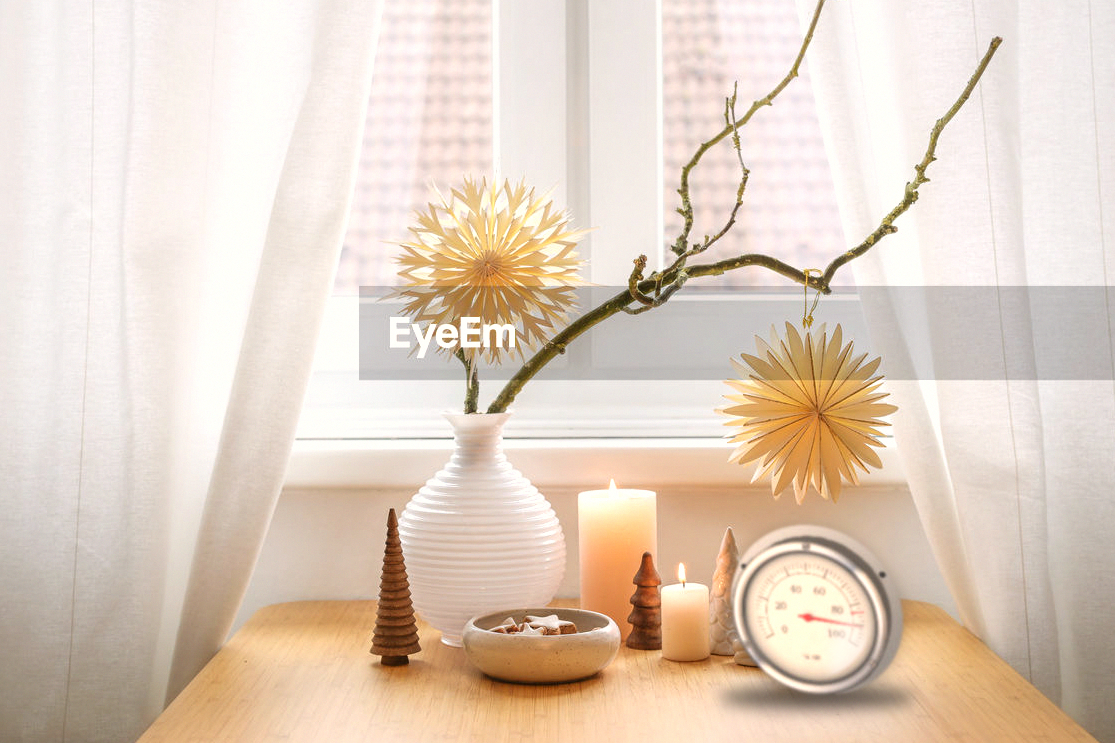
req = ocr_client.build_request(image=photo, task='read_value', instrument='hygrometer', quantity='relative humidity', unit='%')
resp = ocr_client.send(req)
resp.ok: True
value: 90 %
